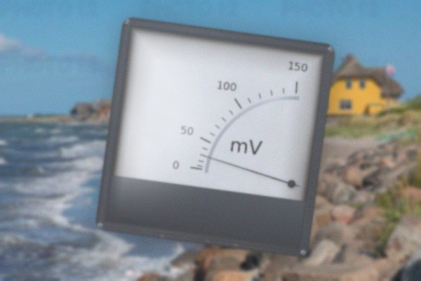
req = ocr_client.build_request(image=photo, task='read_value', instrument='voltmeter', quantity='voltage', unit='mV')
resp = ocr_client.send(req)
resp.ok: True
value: 30 mV
